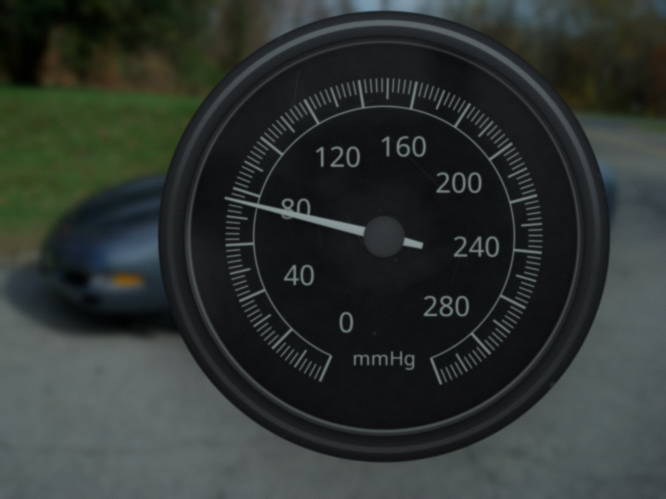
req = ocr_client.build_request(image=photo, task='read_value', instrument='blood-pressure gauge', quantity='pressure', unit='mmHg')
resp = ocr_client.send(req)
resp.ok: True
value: 76 mmHg
